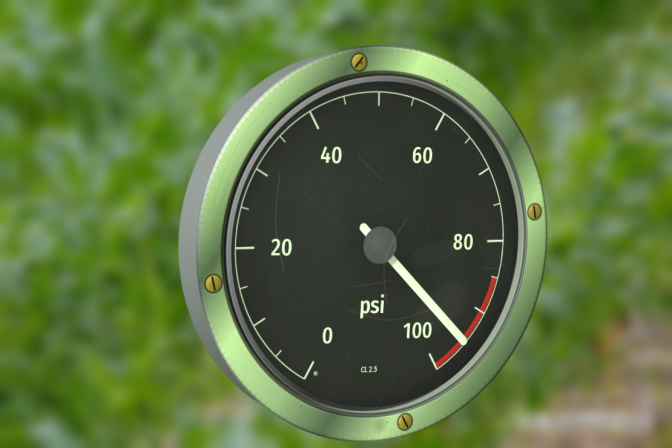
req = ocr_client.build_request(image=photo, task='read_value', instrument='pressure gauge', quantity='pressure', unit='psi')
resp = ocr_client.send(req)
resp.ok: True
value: 95 psi
